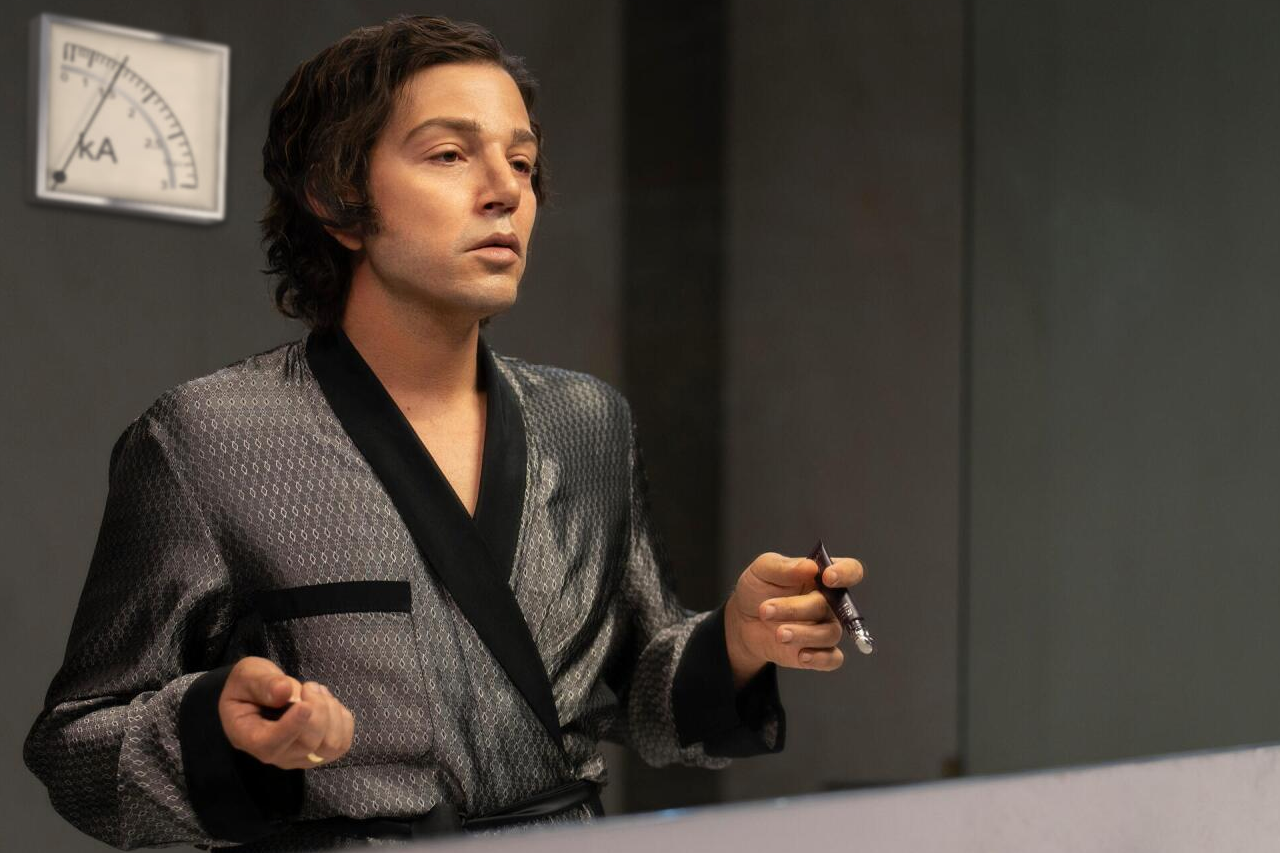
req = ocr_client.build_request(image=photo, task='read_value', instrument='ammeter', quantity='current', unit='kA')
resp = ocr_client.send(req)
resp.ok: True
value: 1.5 kA
